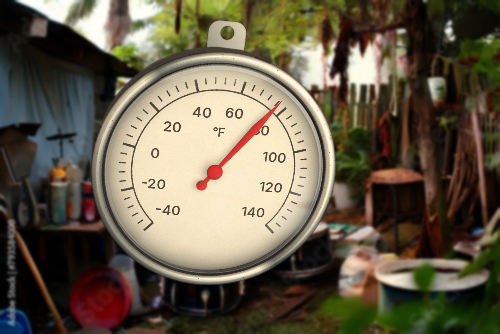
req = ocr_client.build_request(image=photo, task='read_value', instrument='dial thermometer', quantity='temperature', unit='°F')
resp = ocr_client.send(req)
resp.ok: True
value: 76 °F
